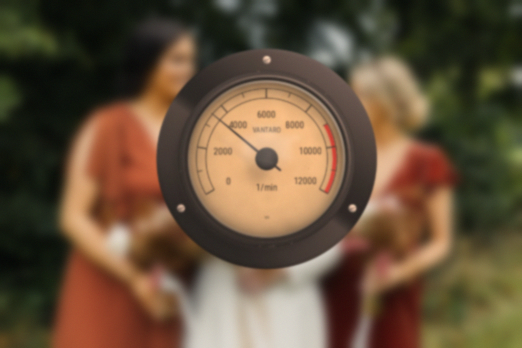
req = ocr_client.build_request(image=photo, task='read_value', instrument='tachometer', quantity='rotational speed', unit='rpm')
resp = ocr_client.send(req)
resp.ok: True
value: 3500 rpm
